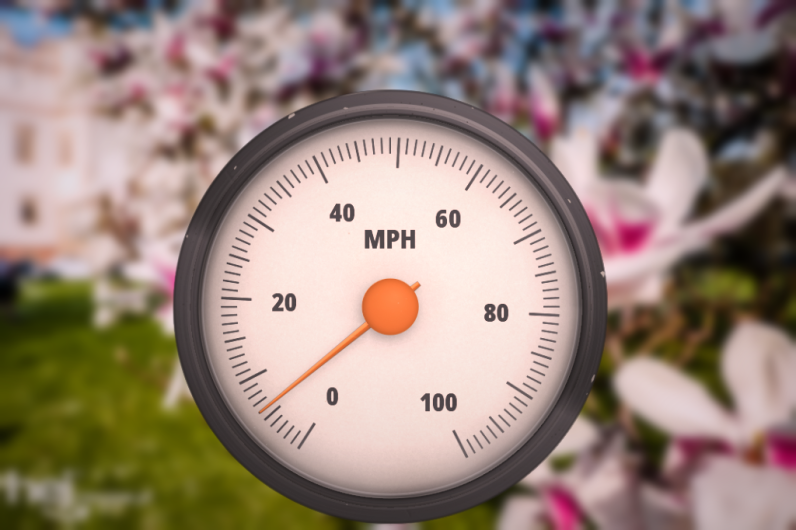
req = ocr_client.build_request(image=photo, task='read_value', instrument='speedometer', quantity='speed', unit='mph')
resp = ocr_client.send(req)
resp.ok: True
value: 6 mph
